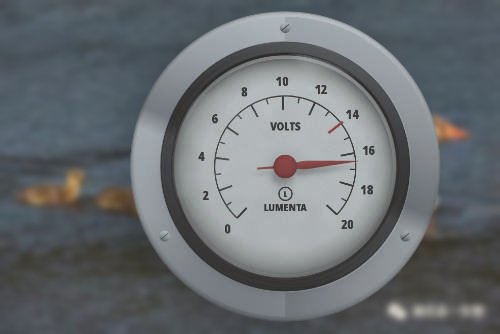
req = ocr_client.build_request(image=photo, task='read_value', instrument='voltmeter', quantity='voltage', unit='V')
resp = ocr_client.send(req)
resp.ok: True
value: 16.5 V
